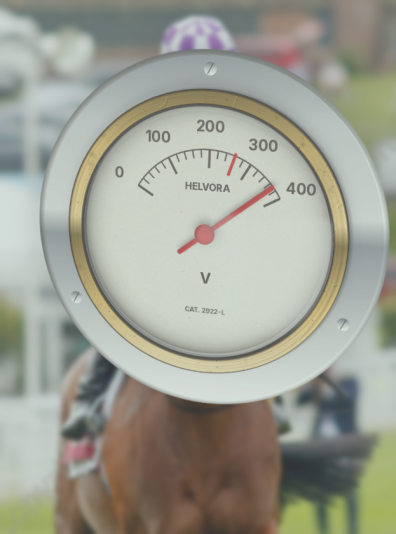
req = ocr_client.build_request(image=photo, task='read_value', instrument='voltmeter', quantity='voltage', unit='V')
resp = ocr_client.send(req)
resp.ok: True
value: 370 V
